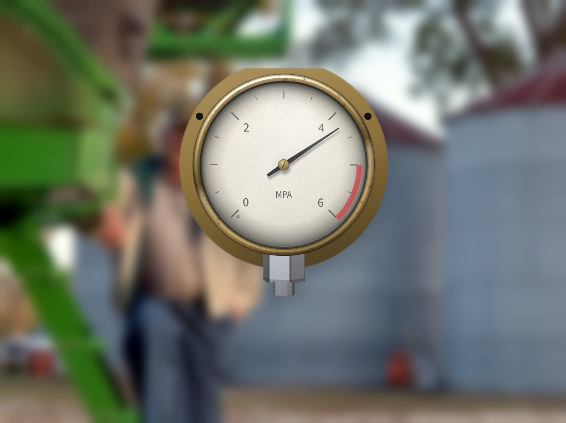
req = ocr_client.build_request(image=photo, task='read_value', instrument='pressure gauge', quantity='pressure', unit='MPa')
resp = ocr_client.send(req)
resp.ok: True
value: 4.25 MPa
